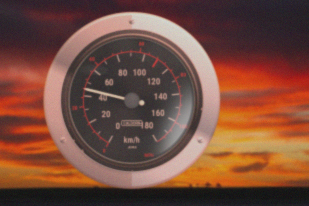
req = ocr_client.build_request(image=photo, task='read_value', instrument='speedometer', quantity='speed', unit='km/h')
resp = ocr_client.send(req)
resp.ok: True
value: 45 km/h
